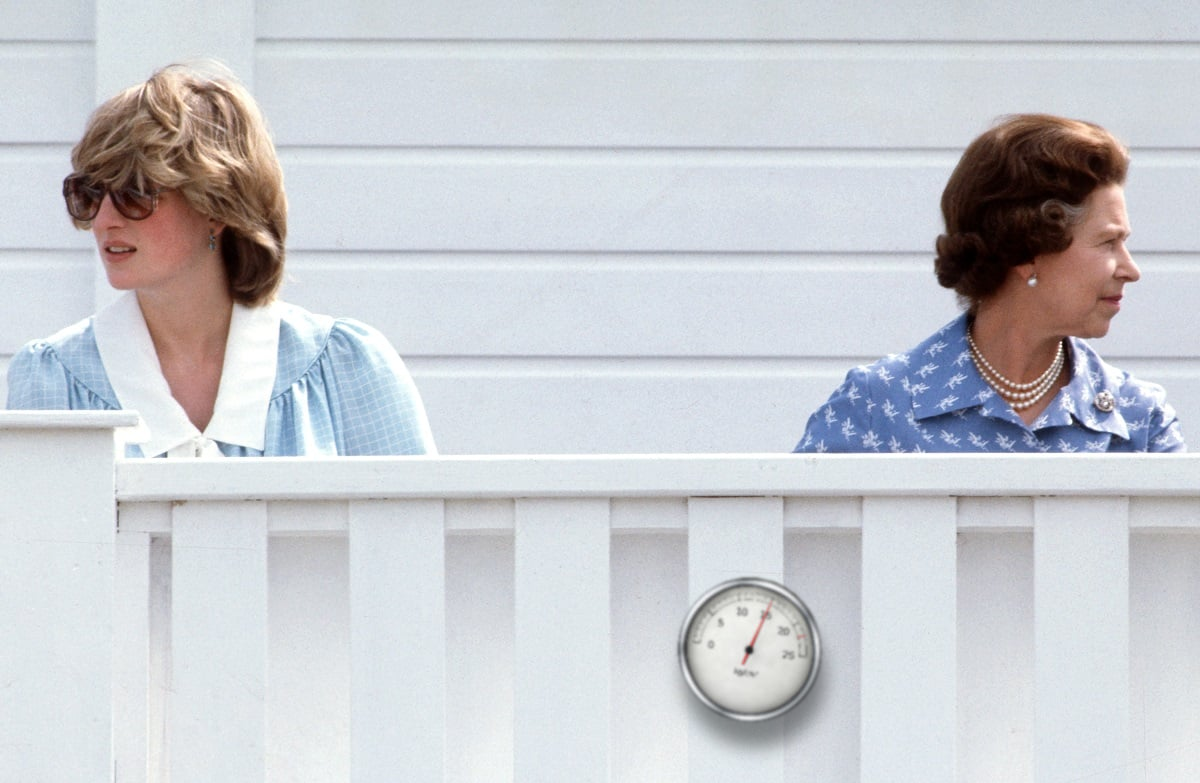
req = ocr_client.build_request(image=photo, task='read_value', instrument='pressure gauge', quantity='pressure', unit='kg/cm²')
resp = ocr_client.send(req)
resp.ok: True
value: 15 kg/cm²
